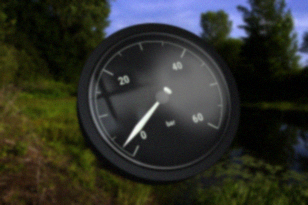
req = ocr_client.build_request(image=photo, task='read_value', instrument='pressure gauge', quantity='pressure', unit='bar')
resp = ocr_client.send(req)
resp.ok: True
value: 2.5 bar
